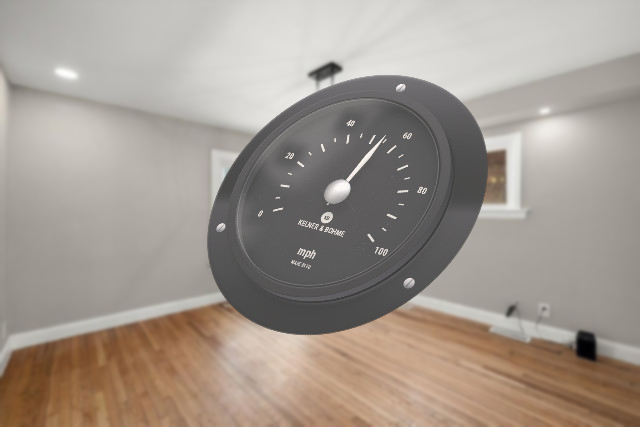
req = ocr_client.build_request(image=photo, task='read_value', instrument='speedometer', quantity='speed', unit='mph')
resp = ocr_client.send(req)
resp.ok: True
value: 55 mph
